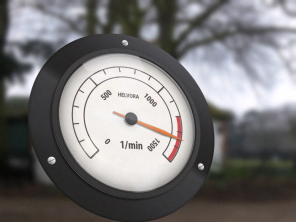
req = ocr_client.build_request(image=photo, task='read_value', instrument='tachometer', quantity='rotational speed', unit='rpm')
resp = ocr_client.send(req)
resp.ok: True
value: 1350 rpm
